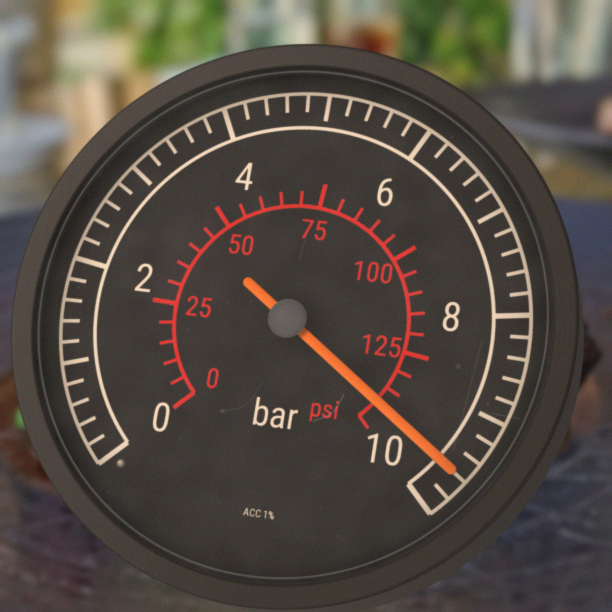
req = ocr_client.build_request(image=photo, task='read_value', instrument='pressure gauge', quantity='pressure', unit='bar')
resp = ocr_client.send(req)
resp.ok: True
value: 9.6 bar
